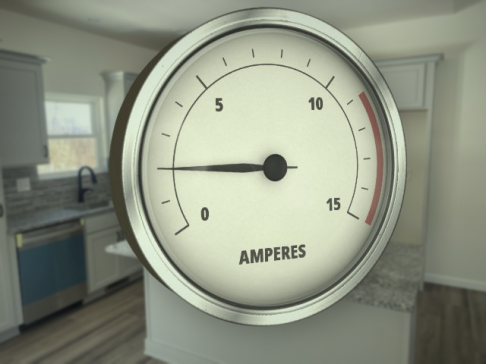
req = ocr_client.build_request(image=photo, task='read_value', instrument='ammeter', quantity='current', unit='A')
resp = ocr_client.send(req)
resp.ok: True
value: 2 A
